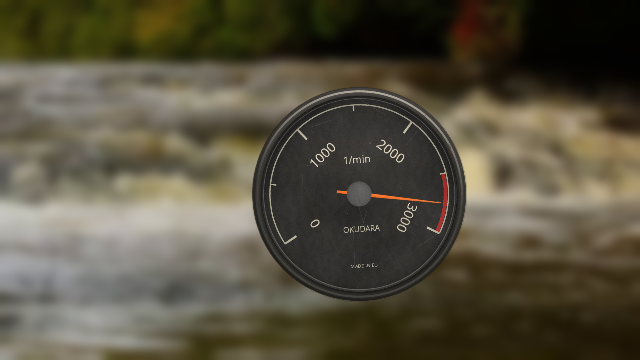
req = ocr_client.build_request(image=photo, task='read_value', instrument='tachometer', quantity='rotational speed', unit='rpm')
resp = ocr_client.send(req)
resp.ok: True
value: 2750 rpm
